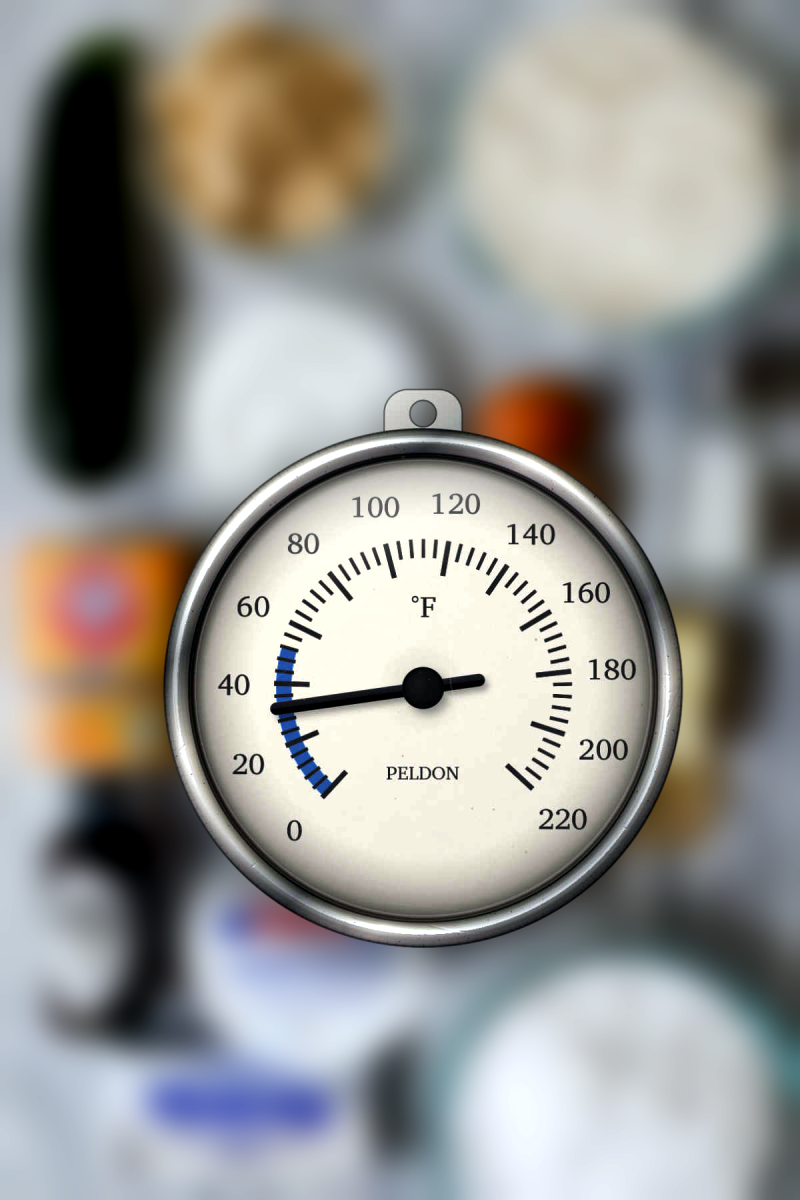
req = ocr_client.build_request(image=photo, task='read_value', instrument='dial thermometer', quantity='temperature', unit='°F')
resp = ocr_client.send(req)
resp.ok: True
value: 32 °F
